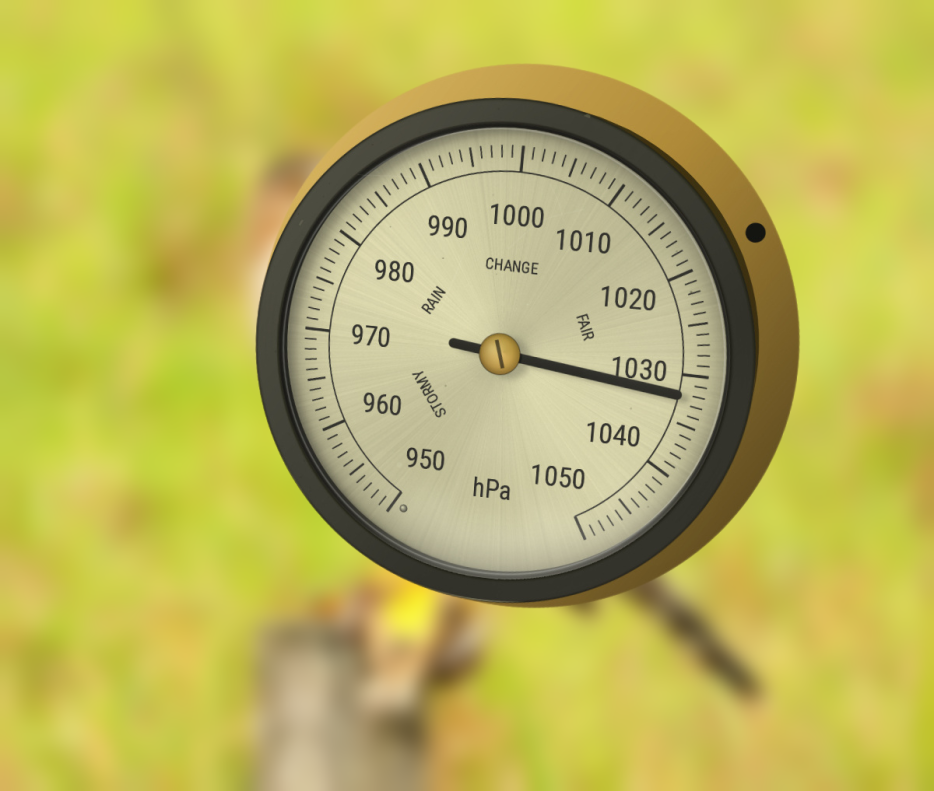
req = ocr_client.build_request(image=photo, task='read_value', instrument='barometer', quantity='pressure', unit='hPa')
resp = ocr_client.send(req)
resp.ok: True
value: 1032 hPa
